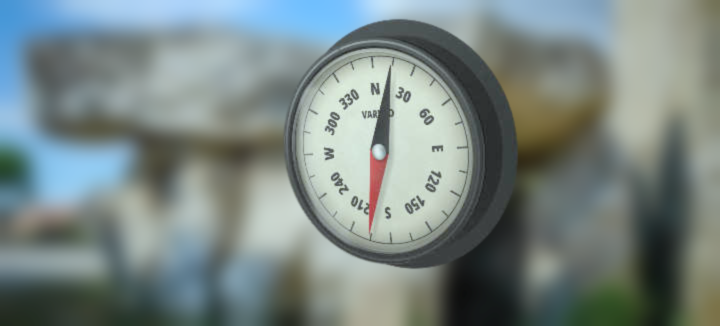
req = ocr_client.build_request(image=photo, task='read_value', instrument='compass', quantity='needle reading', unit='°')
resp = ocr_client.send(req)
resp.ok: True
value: 195 °
